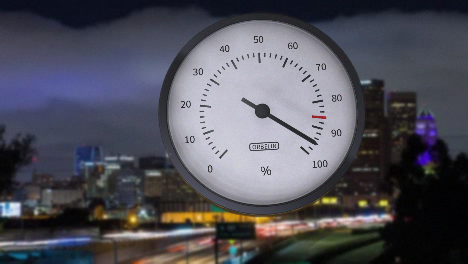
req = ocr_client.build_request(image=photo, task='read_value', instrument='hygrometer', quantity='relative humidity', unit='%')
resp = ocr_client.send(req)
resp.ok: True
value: 96 %
